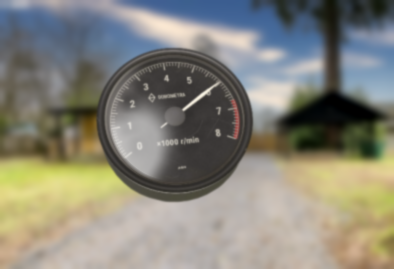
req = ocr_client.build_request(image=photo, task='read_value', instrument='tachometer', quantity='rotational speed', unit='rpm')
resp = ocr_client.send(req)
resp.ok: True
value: 6000 rpm
